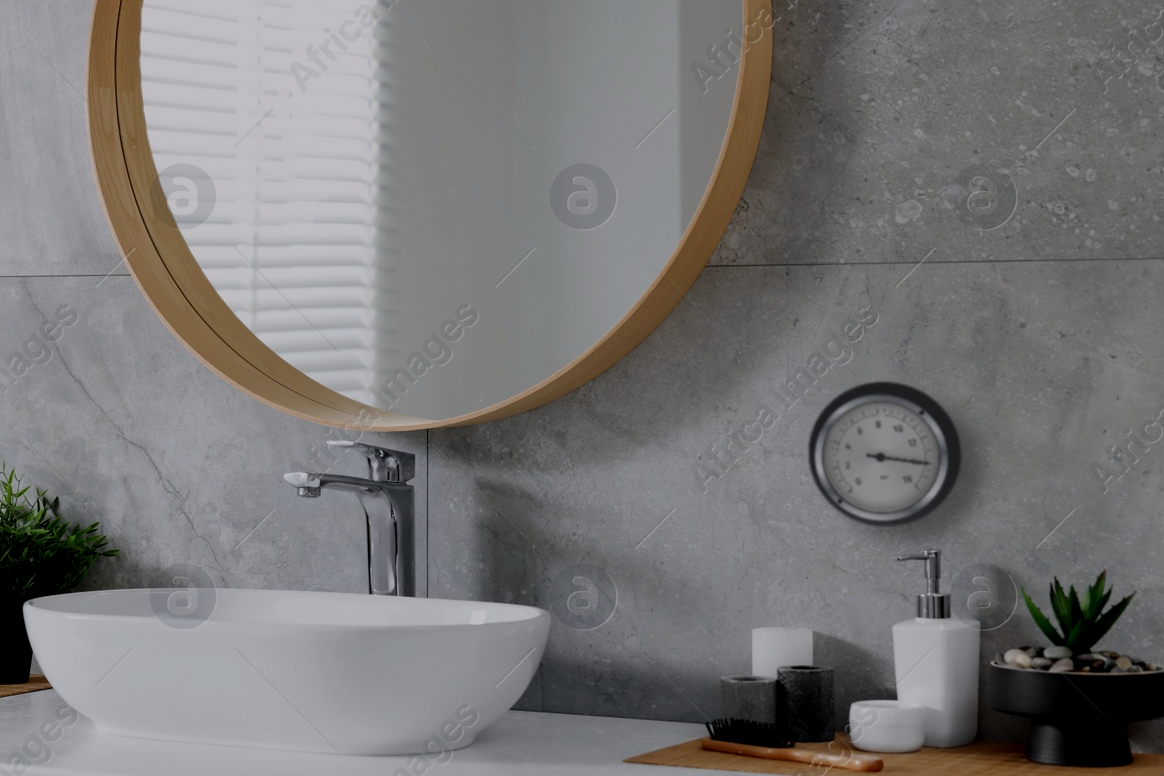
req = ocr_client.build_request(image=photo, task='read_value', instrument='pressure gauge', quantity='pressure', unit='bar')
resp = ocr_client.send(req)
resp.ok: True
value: 14 bar
